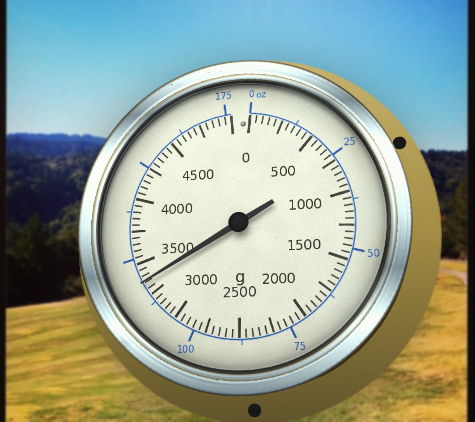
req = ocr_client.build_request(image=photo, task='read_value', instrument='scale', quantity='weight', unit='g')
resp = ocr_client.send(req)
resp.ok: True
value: 3350 g
